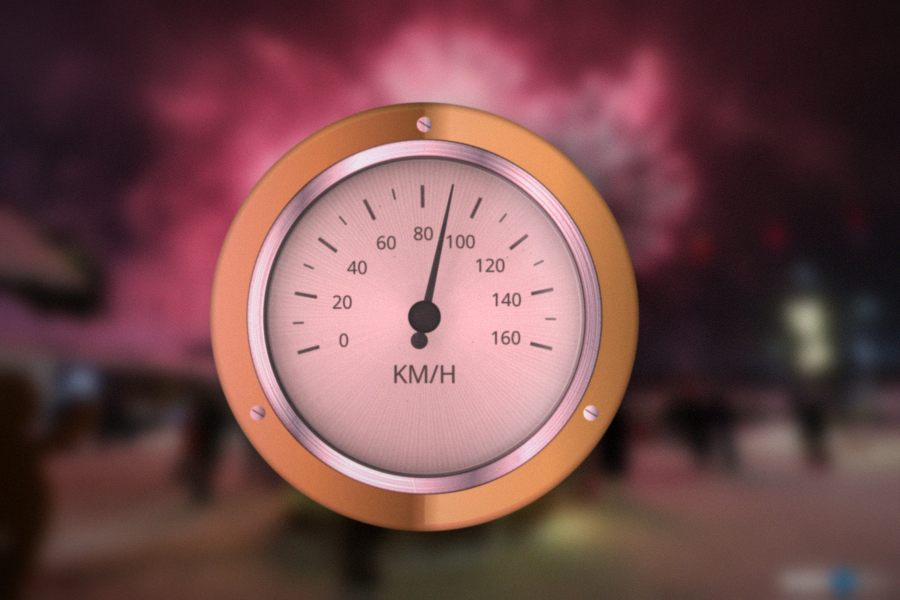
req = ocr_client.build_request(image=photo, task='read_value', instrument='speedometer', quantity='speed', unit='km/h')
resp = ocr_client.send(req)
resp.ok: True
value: 90 km/h
